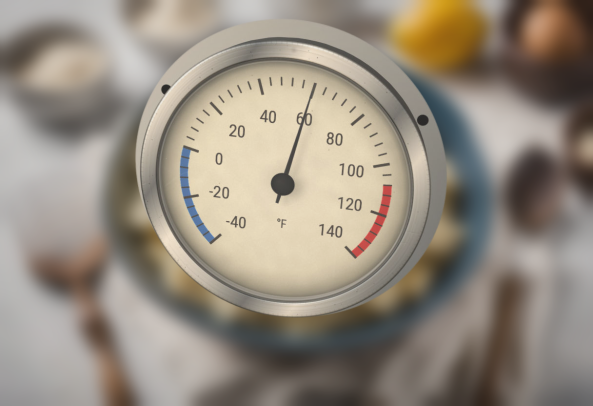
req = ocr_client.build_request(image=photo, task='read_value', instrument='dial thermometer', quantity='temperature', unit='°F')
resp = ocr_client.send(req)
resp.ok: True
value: 60 °F
